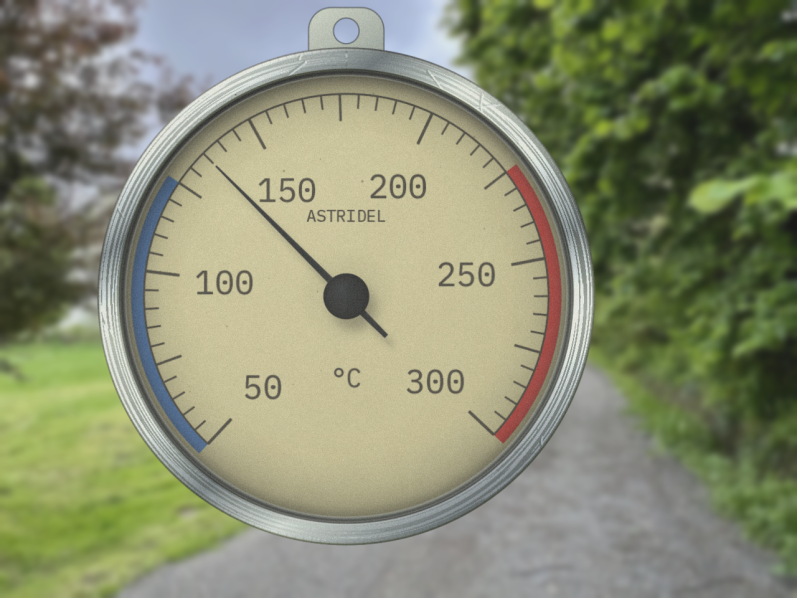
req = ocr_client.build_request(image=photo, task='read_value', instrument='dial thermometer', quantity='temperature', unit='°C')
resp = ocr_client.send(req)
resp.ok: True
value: 135 °C
